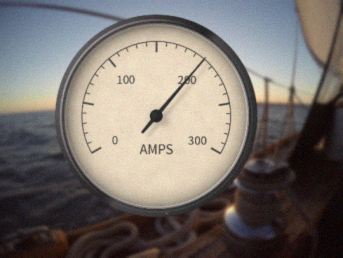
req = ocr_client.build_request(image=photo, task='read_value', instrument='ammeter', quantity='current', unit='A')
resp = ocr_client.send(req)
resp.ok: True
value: 200 A
